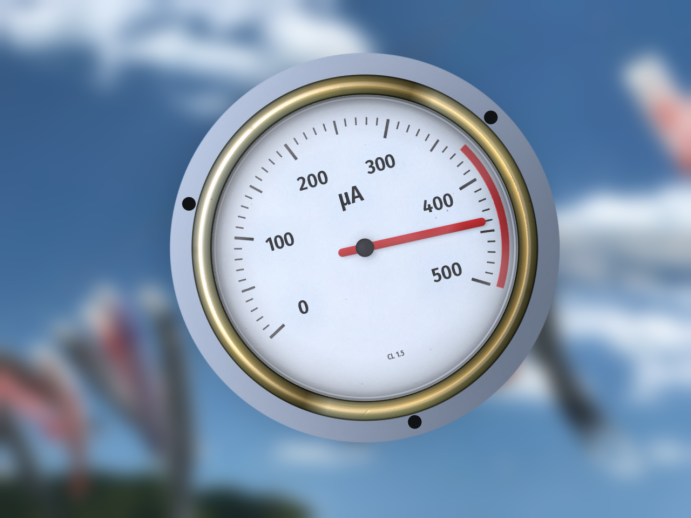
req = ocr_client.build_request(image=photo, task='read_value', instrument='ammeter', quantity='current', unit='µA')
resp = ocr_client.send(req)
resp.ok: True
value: 440 µA
